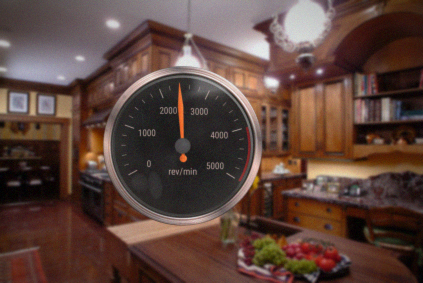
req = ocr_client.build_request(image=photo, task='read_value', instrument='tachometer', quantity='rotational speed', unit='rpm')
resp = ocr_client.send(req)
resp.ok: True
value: 2400 rpm
